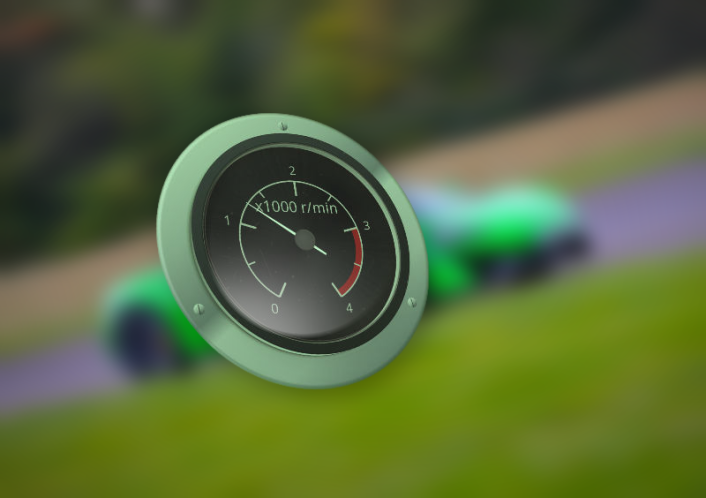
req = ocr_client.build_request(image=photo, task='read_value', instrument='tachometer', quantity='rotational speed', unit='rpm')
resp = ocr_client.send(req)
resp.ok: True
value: 1250 rpm
